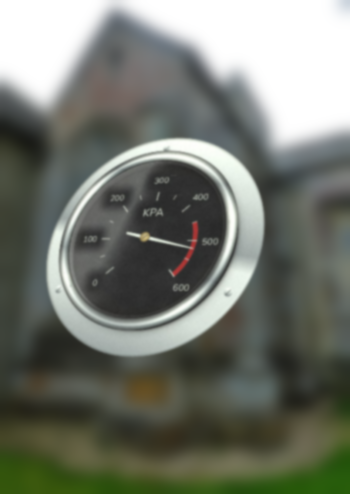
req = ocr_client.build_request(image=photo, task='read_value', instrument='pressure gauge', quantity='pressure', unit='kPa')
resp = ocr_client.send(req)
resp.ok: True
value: 525 kPa
